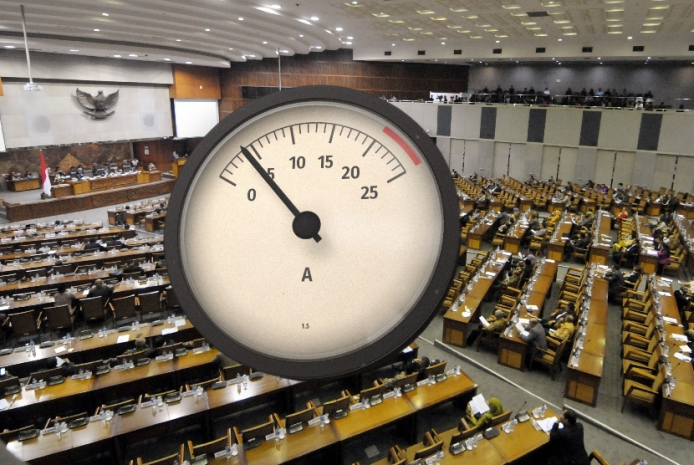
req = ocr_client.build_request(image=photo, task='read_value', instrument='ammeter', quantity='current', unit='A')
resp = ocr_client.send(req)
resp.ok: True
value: 4 A
